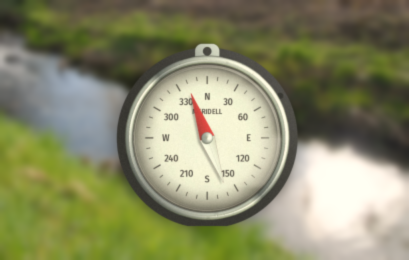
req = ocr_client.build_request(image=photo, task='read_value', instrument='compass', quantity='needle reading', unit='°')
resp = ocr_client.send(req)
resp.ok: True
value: 340 °
